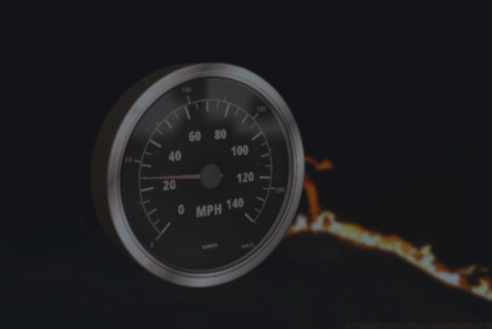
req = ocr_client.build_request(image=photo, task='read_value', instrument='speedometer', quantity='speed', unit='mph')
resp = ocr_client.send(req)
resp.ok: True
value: 25 mph
